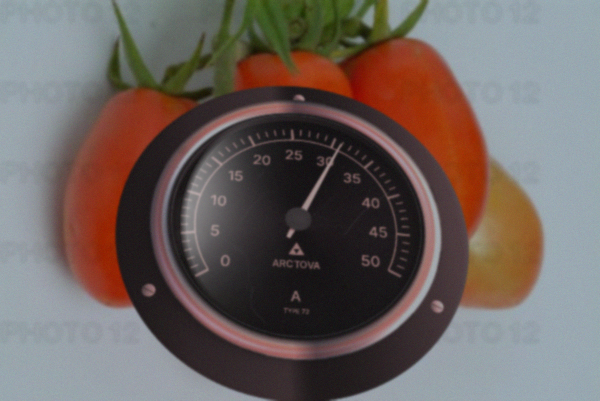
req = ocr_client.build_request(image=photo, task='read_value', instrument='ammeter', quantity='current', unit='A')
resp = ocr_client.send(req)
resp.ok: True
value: 31 A
